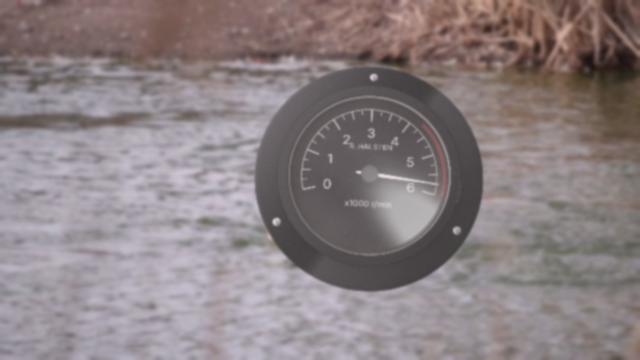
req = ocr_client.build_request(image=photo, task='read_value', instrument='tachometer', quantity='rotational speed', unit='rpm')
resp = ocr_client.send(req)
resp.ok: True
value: 5750 rpm
